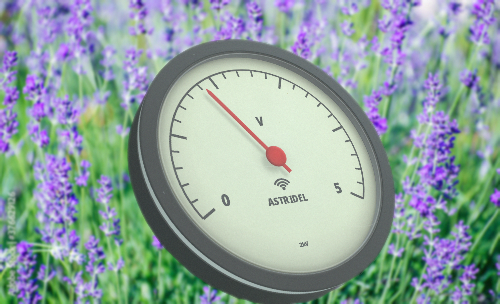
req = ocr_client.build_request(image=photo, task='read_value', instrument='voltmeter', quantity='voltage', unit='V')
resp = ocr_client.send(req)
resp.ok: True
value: 1.8 V
